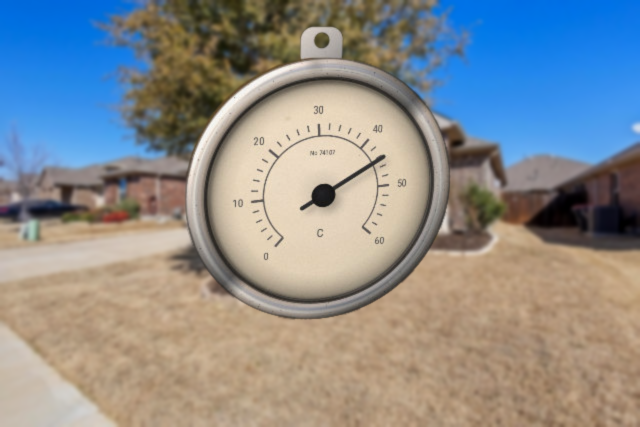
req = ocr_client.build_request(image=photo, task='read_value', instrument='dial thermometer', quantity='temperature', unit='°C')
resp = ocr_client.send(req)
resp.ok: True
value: 44 °C
